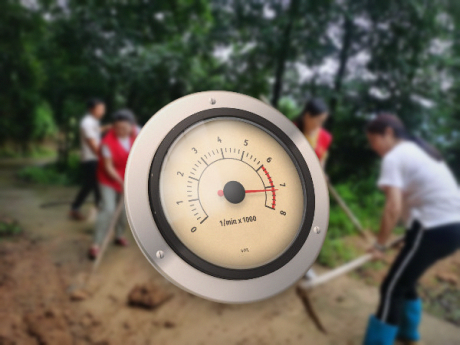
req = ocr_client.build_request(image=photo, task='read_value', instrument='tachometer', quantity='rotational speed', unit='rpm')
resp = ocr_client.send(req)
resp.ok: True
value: 7200 rpm
